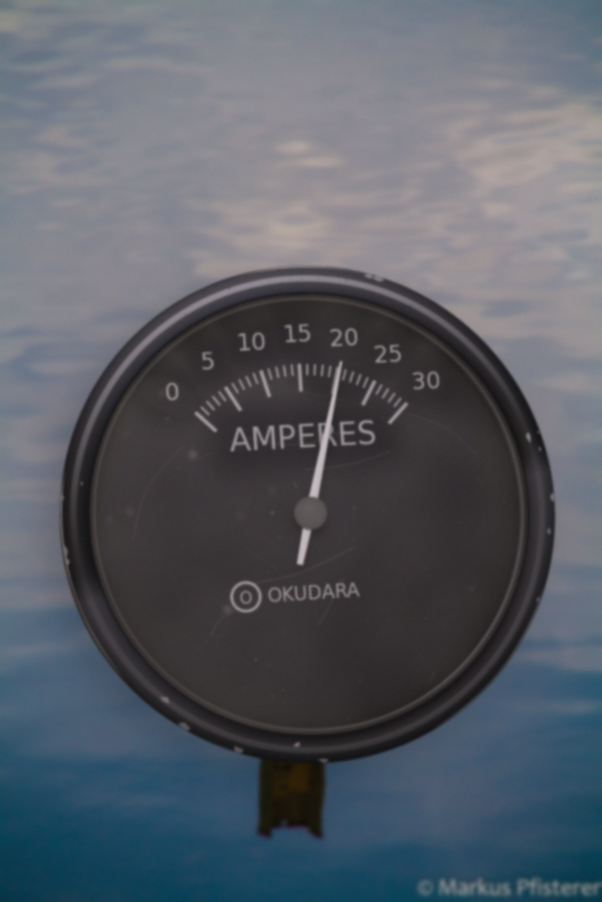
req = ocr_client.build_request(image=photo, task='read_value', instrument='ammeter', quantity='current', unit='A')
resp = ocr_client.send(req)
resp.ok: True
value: 20 A
